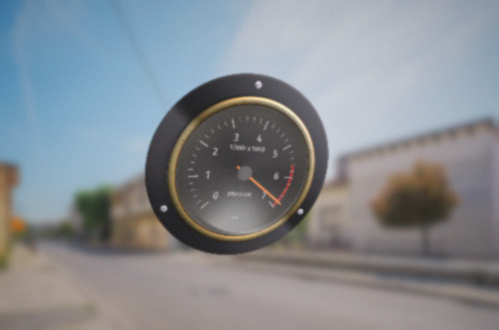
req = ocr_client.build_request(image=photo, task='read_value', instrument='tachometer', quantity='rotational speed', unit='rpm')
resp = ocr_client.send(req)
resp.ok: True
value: 6800 rpm
